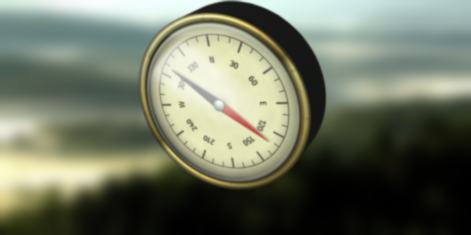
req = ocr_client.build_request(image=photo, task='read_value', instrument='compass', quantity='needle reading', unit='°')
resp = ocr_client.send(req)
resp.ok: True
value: 130 °
